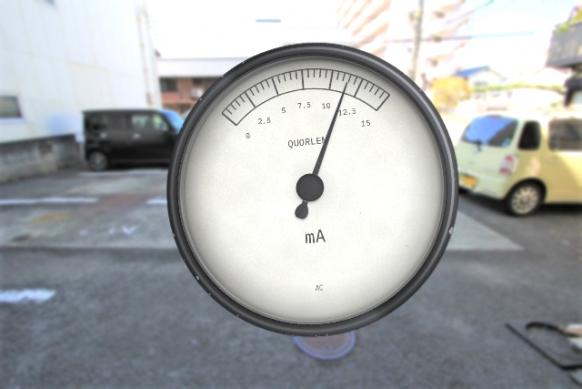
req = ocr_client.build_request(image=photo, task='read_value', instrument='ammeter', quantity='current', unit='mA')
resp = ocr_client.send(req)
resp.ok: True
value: 11.5 mA
